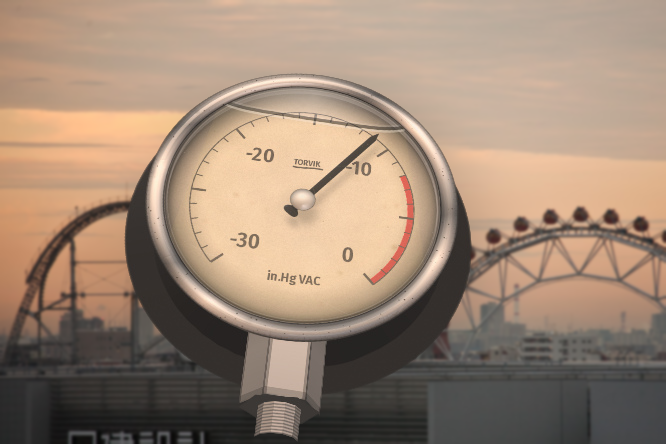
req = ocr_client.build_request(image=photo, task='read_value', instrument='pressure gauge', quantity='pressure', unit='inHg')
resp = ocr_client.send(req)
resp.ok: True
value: -11 inHg
